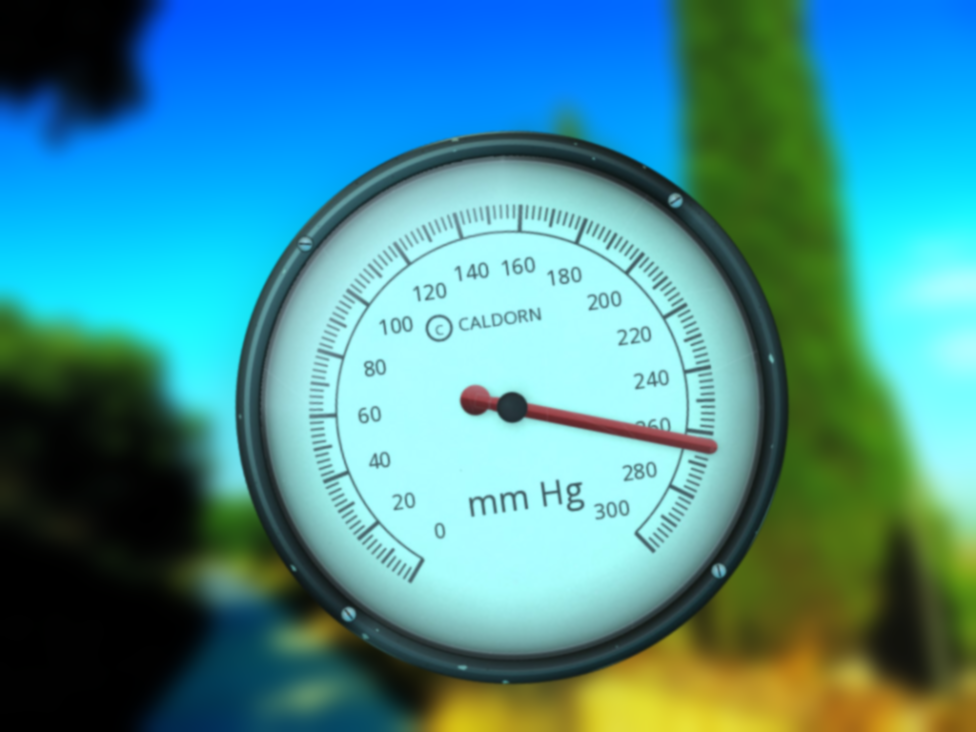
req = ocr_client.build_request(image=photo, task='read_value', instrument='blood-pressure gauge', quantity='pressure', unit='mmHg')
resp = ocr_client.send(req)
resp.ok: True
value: 264 mmHg
